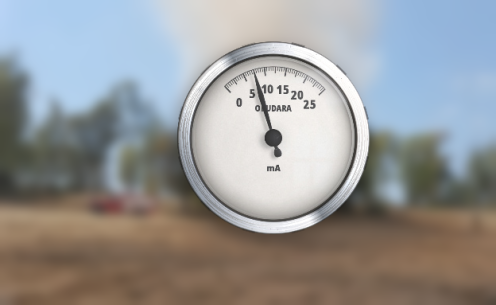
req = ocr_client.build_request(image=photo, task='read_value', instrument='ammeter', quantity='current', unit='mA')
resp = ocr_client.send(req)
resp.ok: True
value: 7.5 mA
